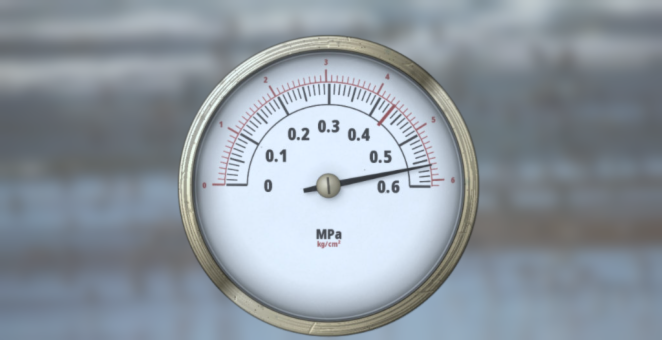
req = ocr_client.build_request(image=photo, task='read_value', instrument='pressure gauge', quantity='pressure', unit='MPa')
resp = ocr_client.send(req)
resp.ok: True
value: 0.56 MPa
